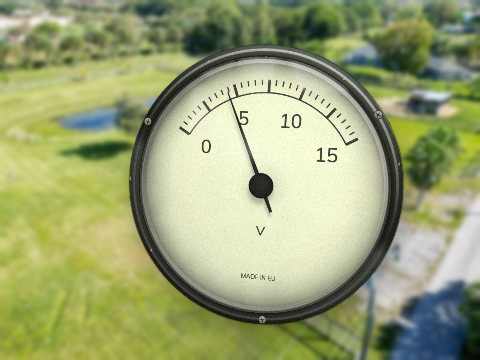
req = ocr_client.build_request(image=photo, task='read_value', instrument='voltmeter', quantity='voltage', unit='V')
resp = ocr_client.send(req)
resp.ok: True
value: 4.5 V
